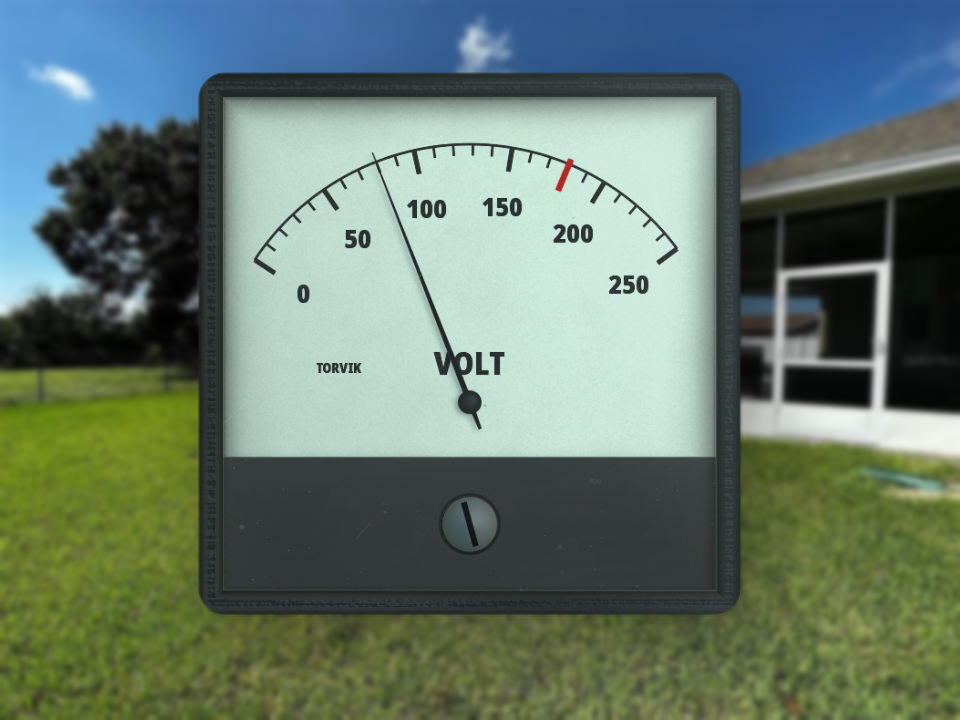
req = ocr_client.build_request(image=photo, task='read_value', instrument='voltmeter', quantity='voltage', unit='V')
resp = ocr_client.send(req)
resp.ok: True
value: 80 V
